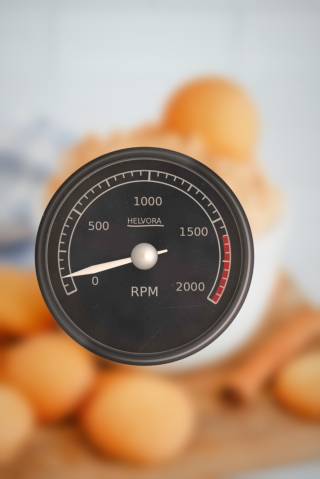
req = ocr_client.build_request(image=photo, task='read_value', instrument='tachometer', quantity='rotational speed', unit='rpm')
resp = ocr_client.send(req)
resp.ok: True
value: 100 rpm
